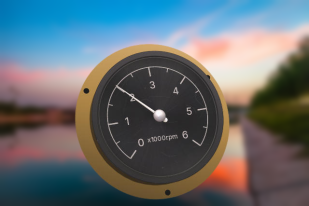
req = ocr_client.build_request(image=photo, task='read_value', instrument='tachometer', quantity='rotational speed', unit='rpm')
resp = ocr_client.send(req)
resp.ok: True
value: 2000 rpm
